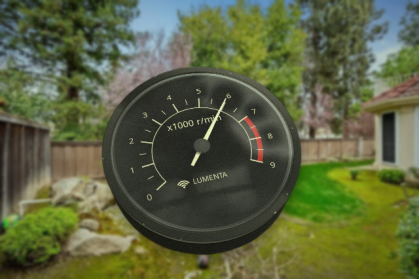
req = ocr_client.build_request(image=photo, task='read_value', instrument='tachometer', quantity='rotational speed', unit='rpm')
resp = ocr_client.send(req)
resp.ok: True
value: 6000 rpm
